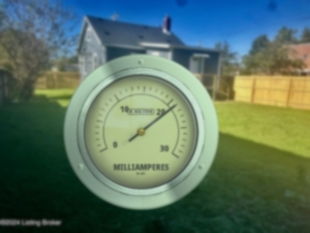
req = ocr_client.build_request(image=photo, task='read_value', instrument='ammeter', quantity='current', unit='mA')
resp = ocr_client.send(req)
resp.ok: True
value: 21 mA
